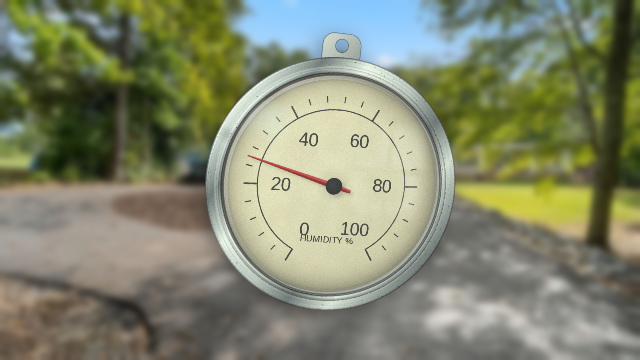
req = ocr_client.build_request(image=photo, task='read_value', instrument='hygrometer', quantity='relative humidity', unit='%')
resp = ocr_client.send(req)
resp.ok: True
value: 26 %
